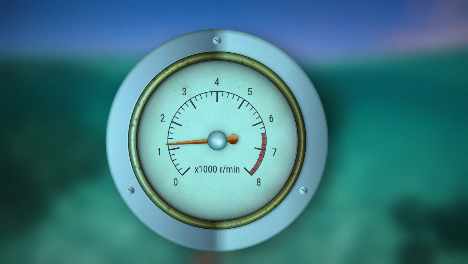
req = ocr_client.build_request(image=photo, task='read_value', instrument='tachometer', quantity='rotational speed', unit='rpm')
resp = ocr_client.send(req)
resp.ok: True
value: 1200 rpm
